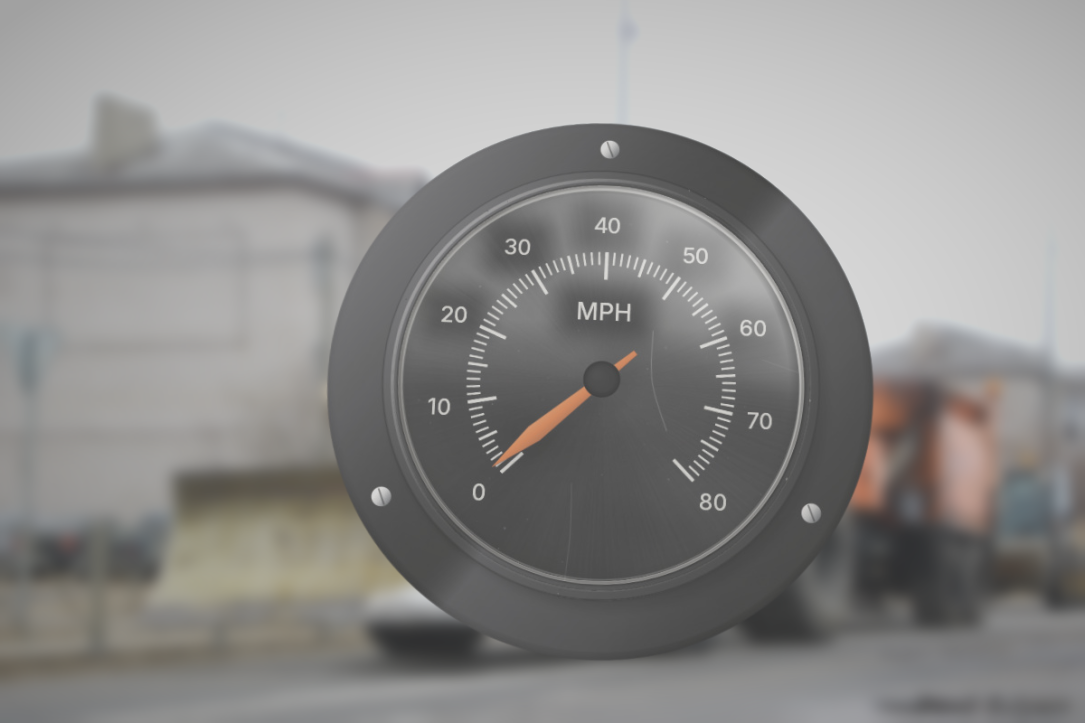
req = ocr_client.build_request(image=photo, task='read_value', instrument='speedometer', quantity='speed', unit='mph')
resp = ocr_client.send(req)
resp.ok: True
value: 1 mph
